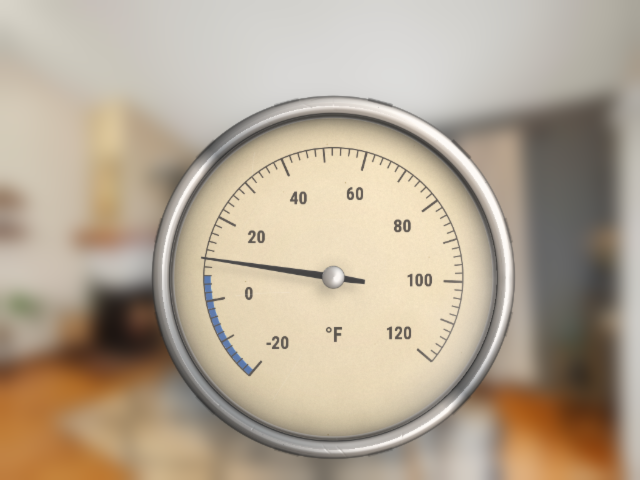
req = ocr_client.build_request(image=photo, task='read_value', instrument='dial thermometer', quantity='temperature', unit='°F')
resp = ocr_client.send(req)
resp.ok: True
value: 10 °F
